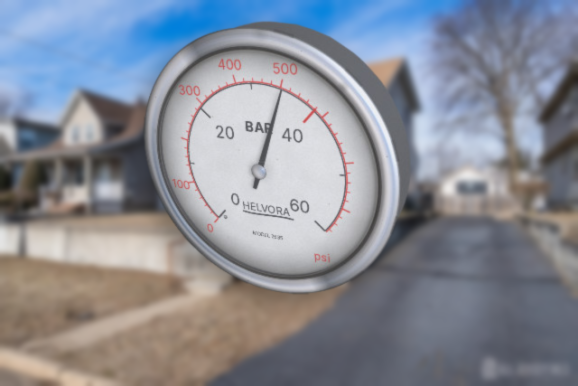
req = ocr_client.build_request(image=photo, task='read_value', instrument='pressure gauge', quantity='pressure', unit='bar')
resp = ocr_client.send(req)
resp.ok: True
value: 35 bar
